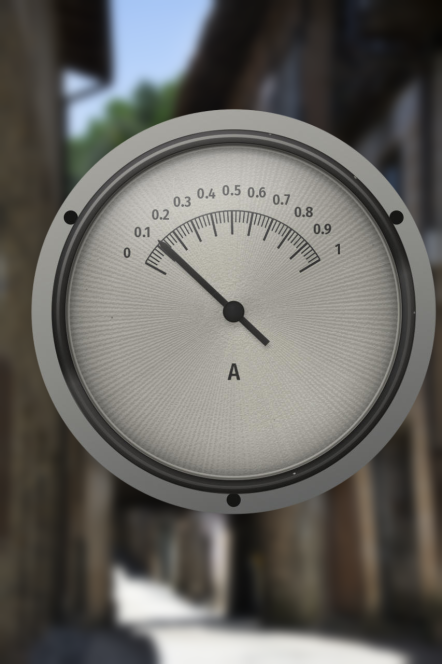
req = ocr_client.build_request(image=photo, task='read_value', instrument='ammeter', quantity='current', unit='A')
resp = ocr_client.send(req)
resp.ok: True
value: 0.12 A
